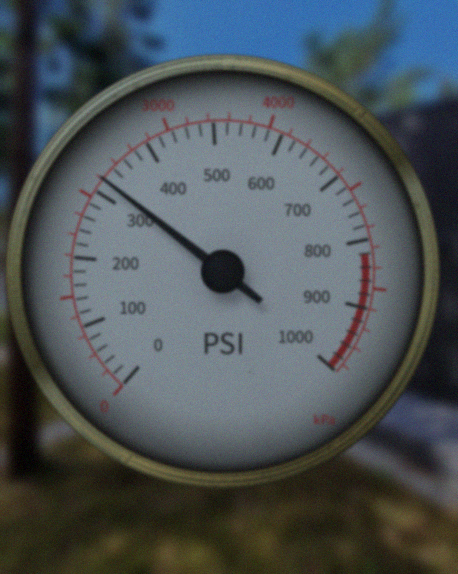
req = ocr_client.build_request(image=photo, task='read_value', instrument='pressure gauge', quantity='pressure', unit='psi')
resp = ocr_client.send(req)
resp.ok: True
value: 320 psi
